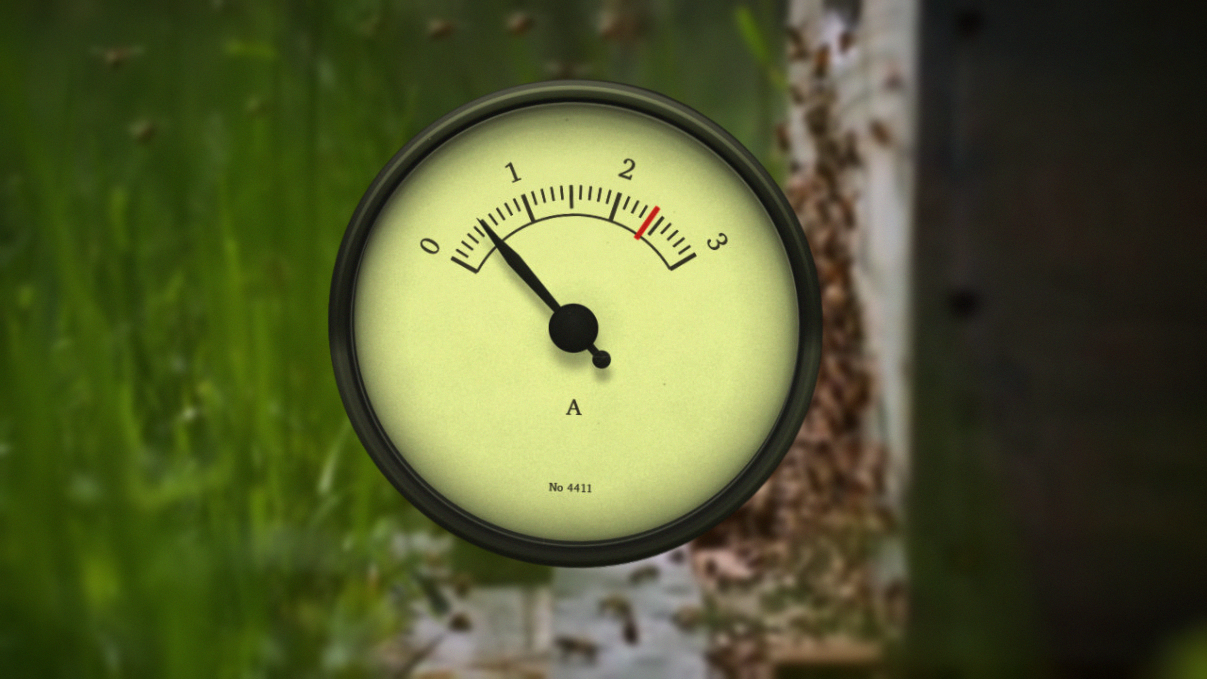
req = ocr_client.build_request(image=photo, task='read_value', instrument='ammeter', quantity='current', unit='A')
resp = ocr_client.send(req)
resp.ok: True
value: 0.5 A
